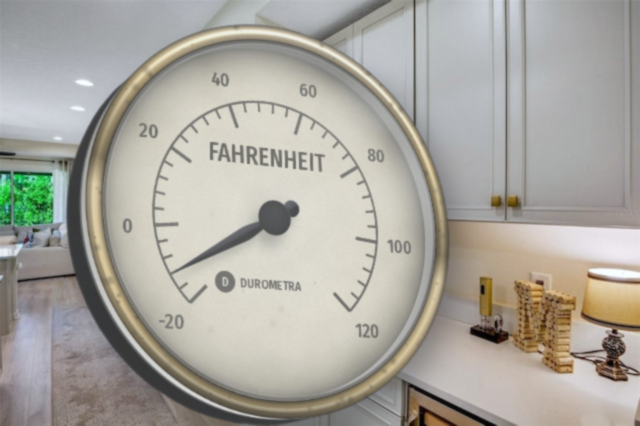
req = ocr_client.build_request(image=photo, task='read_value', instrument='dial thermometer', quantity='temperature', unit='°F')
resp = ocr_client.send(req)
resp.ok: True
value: -12 °F
